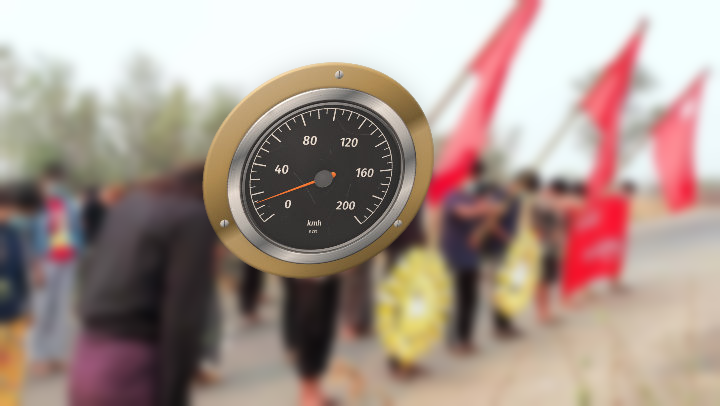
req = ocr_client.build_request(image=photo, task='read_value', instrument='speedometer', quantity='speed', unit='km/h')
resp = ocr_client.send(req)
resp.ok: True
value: 15 km/h
